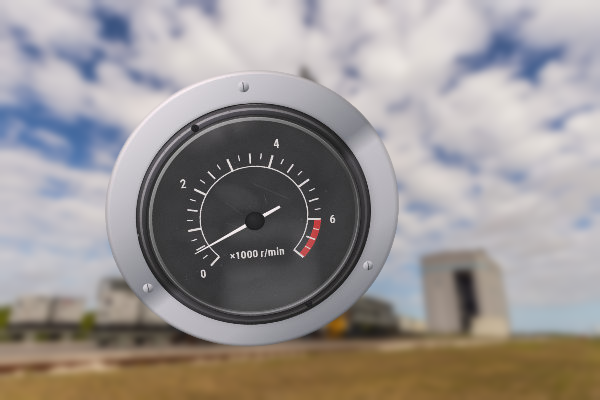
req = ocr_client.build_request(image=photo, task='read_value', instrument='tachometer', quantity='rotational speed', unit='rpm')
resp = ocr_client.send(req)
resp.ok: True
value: 500 rpm
